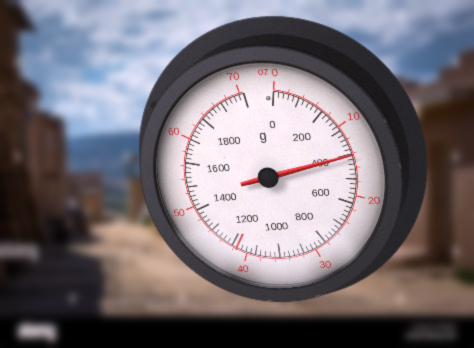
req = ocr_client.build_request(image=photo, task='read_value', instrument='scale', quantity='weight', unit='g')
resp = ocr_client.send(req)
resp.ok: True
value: 400 g
